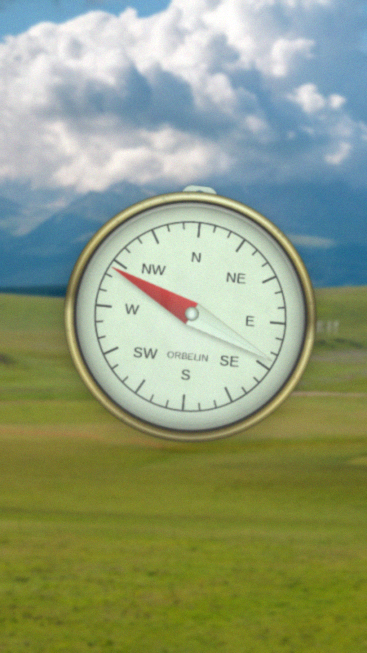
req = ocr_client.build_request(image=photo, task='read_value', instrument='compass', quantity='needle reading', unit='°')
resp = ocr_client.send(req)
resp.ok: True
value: 295 °
